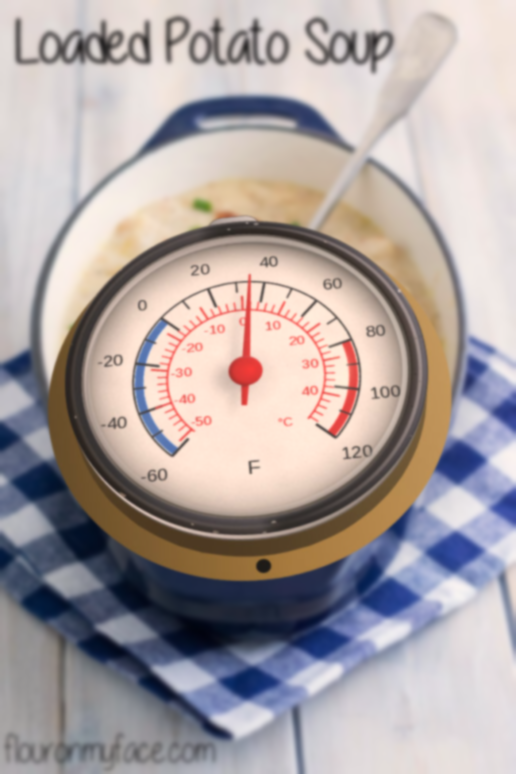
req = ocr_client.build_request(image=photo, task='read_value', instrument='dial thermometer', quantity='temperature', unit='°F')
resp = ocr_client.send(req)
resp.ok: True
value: 35 °F
